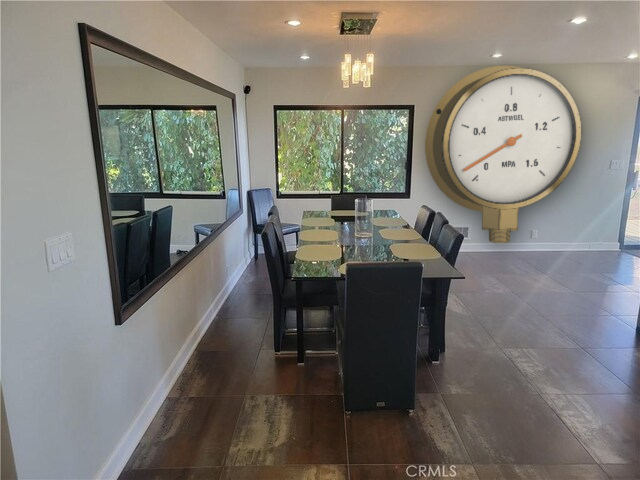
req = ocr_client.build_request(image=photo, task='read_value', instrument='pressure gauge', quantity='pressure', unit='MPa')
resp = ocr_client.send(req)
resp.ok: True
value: 0.1 MPa
